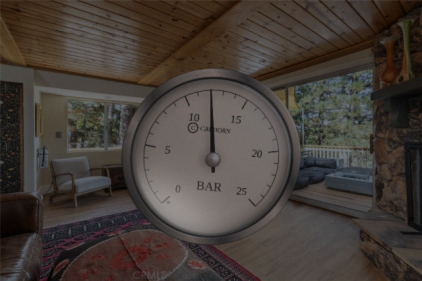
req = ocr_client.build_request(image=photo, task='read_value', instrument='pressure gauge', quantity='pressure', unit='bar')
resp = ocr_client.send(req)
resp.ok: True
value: 12 bar
